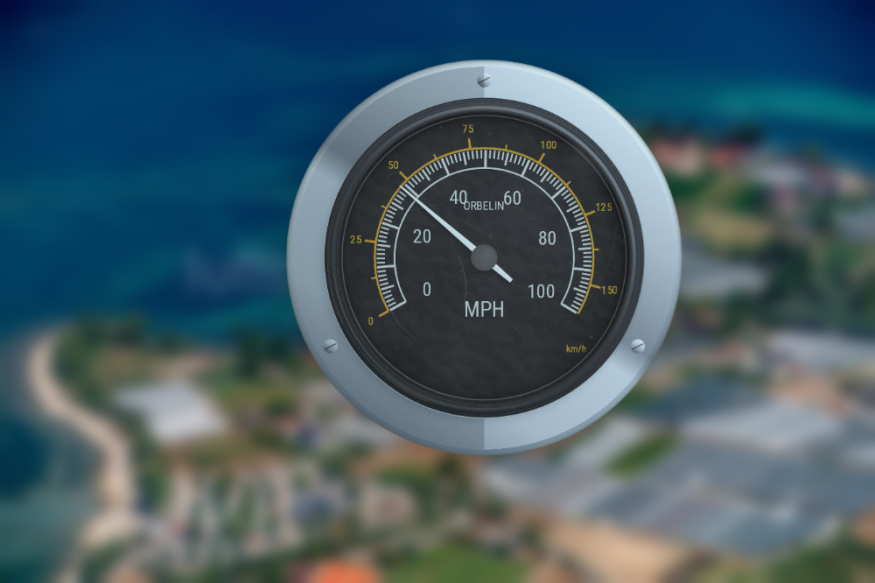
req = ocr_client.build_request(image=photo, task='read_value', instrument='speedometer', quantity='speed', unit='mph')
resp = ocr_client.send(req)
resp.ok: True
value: 29 mph
